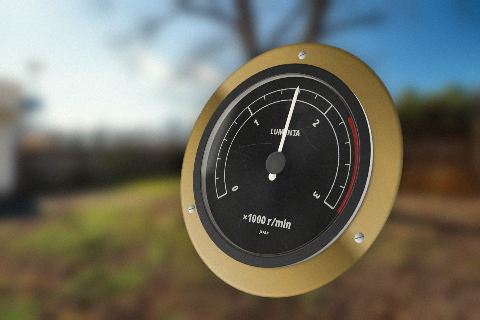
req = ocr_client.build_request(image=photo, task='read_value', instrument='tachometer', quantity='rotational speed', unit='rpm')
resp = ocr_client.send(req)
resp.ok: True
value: 1600 rpm
